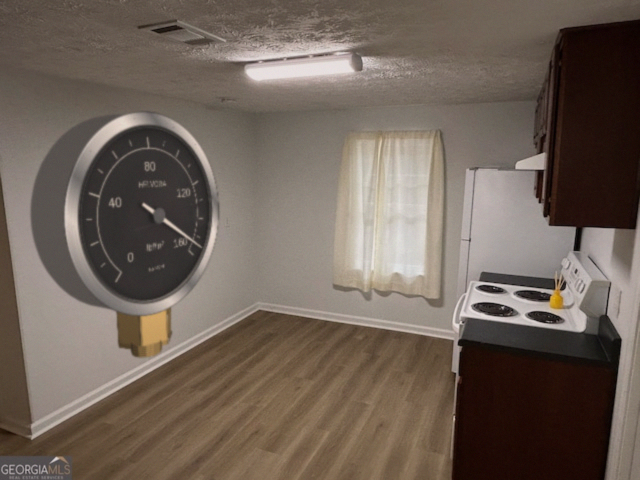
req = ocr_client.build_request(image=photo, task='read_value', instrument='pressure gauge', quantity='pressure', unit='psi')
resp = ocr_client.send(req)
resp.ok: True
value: 155 psi
